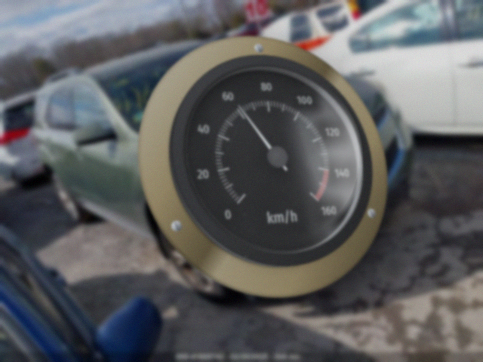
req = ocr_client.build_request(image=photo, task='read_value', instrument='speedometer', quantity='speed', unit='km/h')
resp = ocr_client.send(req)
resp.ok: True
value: 60 km/h
